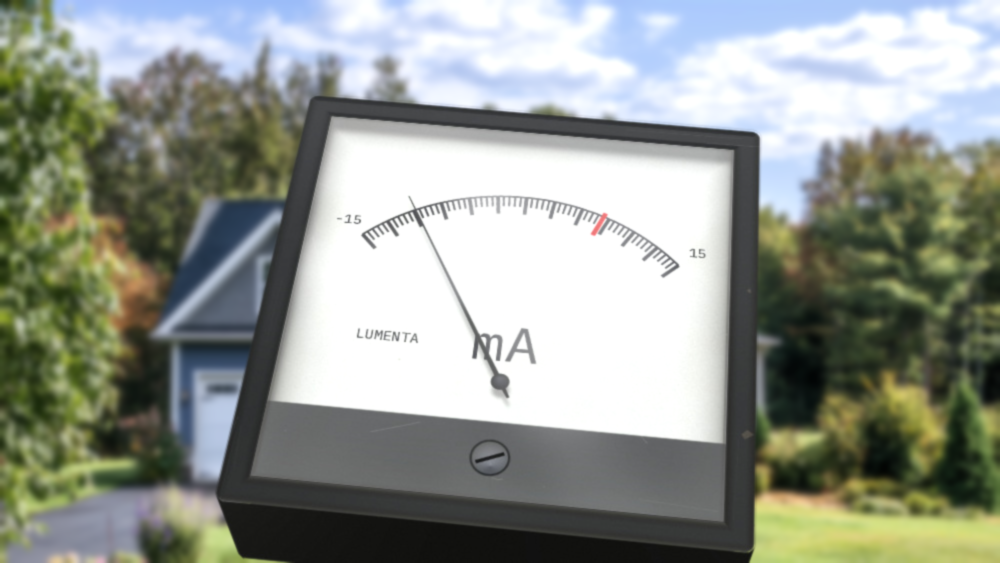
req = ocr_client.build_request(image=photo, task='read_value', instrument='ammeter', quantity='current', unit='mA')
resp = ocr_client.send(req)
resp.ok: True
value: -10 mA
